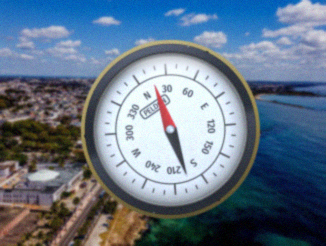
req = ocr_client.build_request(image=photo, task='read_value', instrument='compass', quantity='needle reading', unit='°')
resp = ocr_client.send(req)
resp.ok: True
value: 15 °
